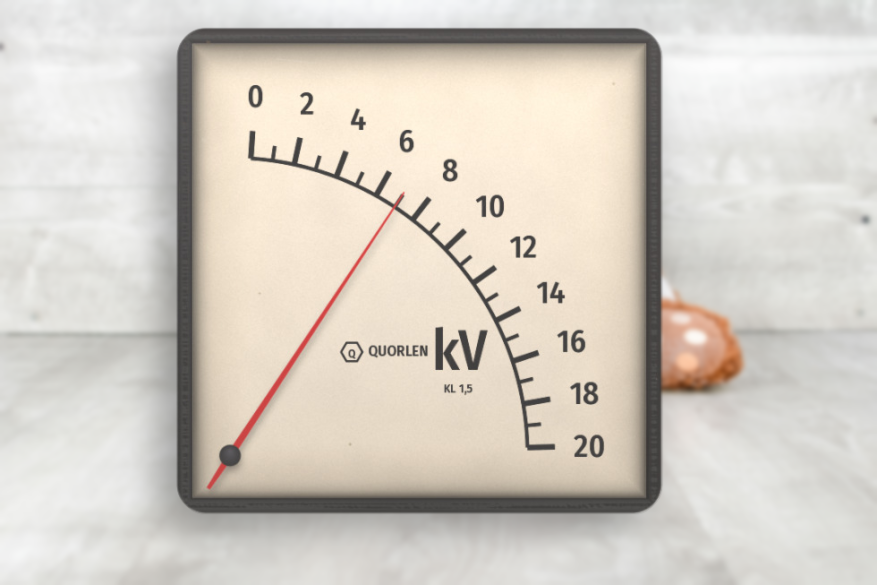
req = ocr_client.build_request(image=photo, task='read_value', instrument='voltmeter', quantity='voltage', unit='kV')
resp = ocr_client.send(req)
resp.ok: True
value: 7 kV
